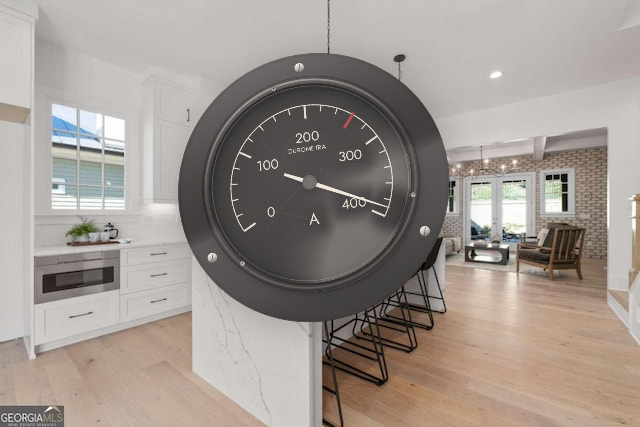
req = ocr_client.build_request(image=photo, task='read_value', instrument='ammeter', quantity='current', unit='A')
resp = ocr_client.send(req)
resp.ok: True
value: 390 A
